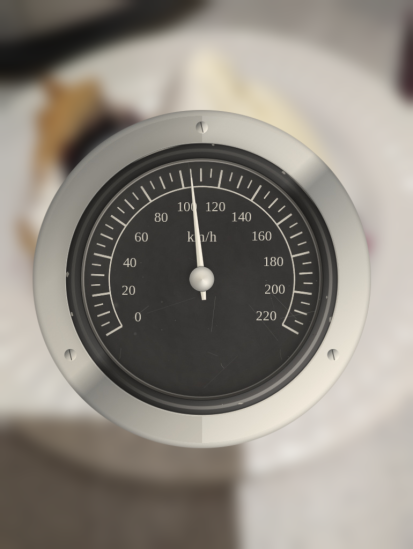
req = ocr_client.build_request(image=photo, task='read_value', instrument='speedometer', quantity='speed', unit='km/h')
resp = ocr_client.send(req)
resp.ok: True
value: 105 km/h
